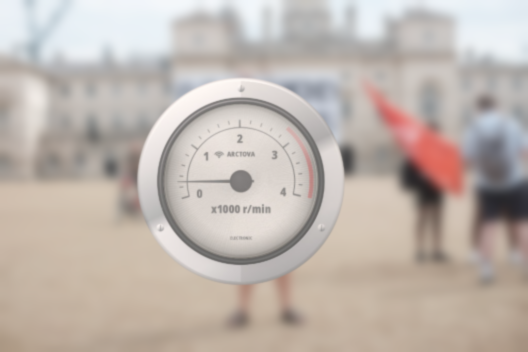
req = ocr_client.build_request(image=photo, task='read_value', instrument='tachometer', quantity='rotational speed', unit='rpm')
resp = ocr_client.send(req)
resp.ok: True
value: 300 rpm
